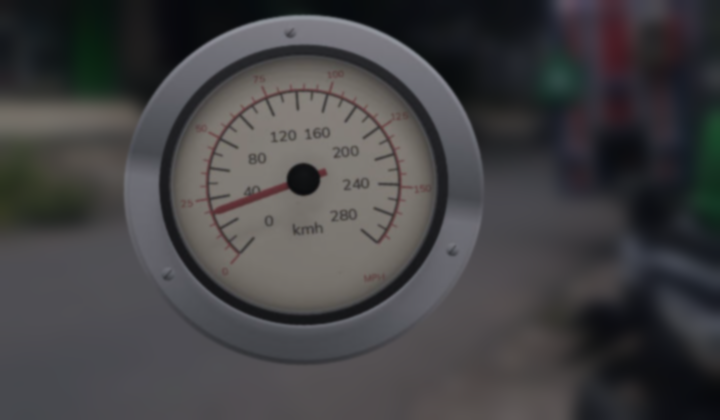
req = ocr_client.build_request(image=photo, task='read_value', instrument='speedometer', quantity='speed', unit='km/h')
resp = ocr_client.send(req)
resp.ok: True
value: 30 km/h
